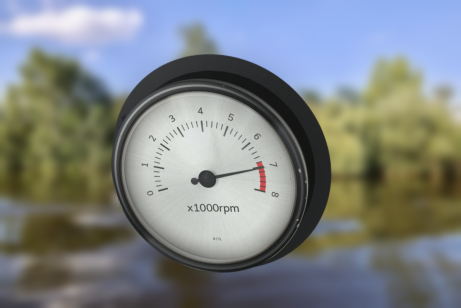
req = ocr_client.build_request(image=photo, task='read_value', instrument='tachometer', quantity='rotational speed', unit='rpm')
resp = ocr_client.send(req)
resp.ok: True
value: 7000 rpm
